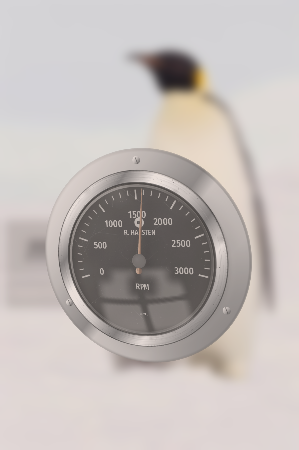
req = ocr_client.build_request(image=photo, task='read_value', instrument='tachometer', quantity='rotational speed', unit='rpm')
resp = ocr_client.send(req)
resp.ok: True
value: 1600 rpm
